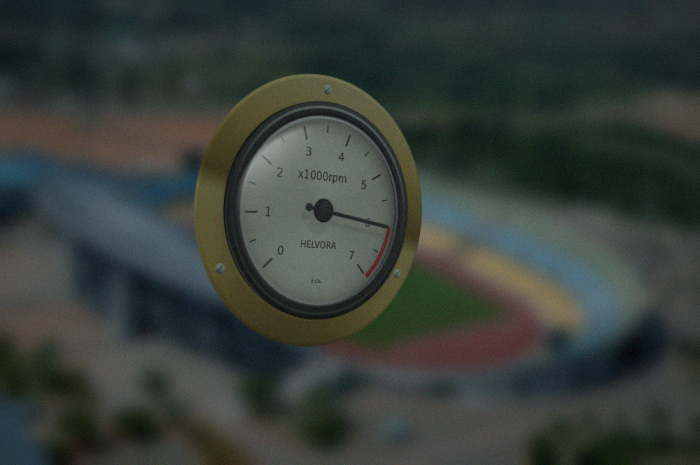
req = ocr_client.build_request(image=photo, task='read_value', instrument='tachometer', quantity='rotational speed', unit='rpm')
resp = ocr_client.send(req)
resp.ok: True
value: 6000 rpm
